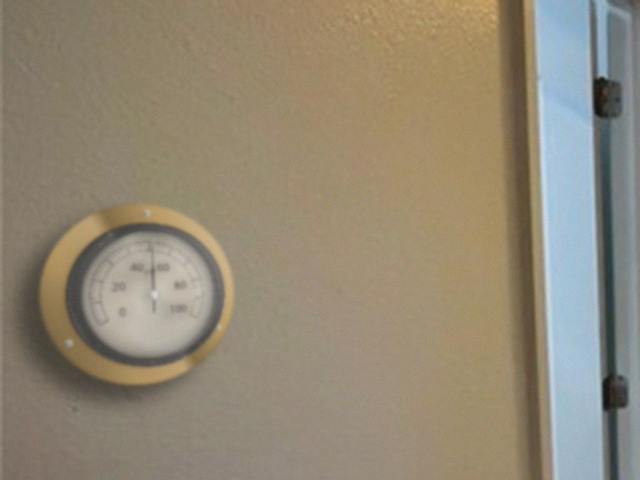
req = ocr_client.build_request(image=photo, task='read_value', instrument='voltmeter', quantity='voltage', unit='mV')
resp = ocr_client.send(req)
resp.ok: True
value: 50 mV
